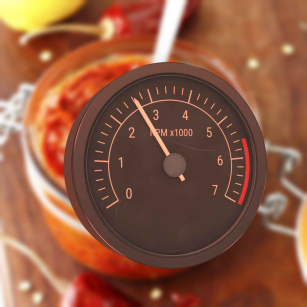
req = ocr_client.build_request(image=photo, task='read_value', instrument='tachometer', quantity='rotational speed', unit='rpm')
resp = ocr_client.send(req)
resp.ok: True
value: 2600 rpm
